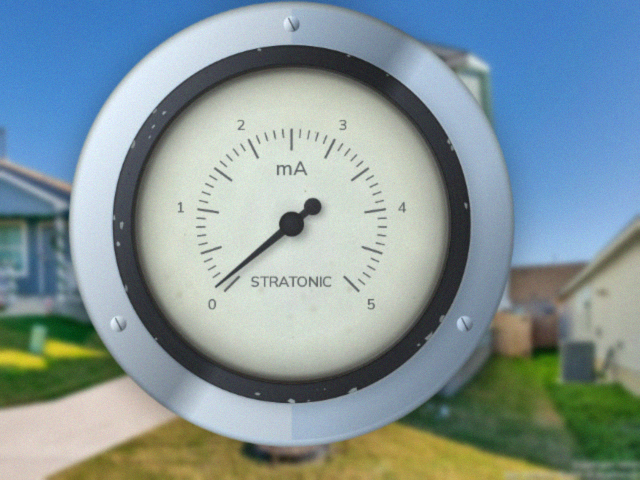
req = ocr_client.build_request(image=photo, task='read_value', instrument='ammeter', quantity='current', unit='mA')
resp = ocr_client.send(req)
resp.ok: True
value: 0.1 mA
